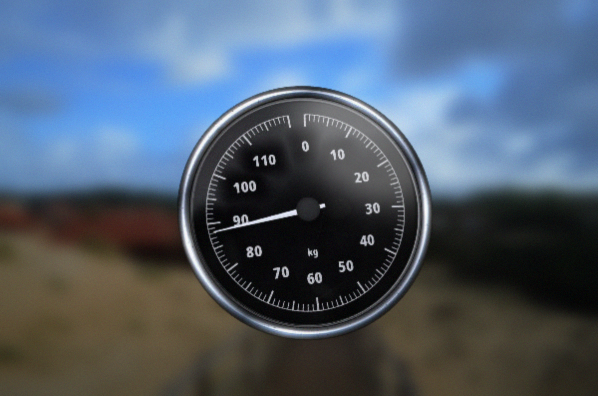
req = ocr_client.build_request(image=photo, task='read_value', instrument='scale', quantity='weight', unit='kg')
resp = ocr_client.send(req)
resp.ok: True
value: 88 kg
